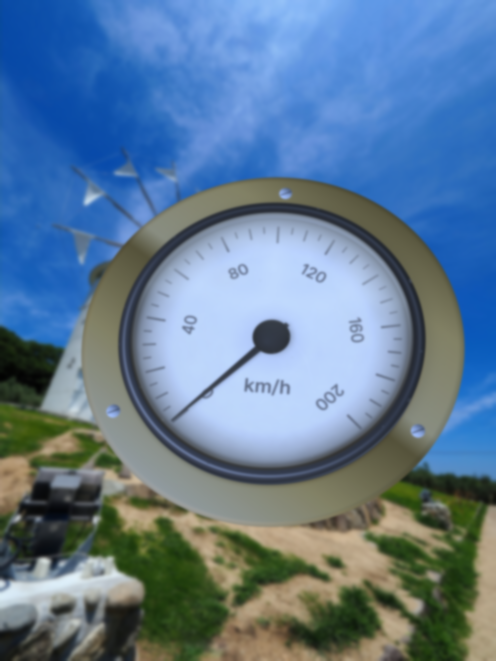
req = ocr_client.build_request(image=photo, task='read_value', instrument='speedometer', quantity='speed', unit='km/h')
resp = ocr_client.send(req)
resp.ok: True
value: 0 km/h
